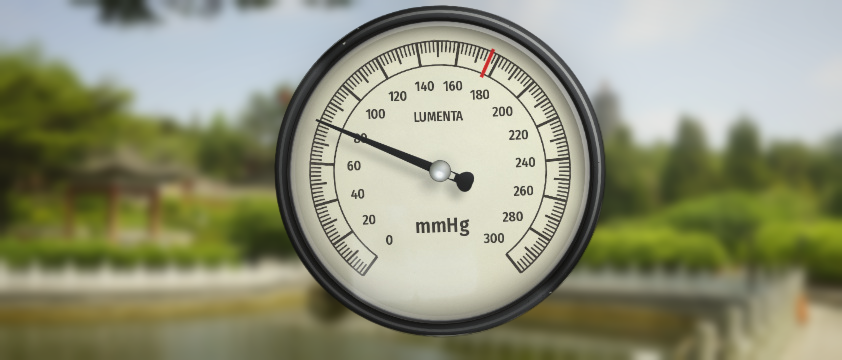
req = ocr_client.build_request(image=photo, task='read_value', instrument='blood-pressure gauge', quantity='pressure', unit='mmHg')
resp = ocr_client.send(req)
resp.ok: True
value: 80 mmHg
